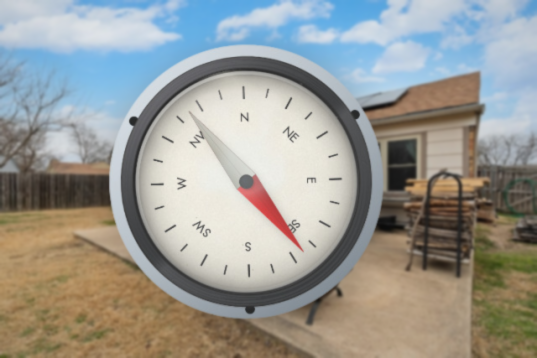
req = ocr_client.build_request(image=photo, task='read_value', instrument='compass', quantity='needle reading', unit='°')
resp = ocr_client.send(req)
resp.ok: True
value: 142.5 °
